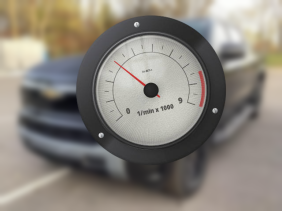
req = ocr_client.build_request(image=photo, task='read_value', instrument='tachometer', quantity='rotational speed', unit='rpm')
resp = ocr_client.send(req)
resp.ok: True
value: 3000 rpm
